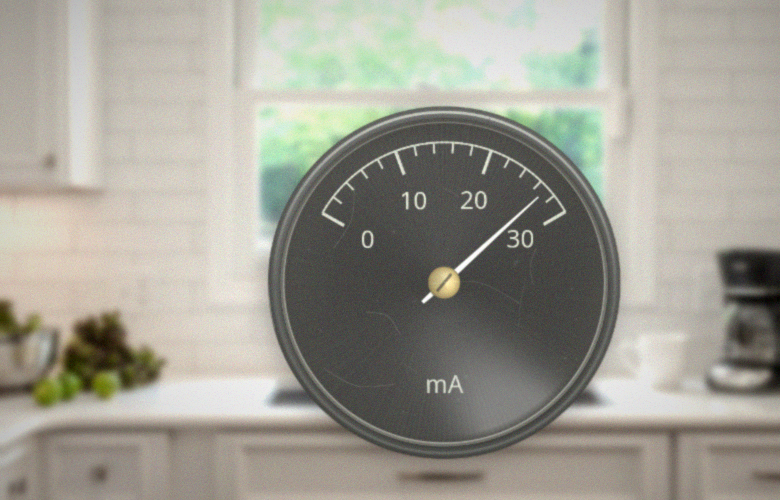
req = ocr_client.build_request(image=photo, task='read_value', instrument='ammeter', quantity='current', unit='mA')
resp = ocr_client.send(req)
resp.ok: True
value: 27 mA
